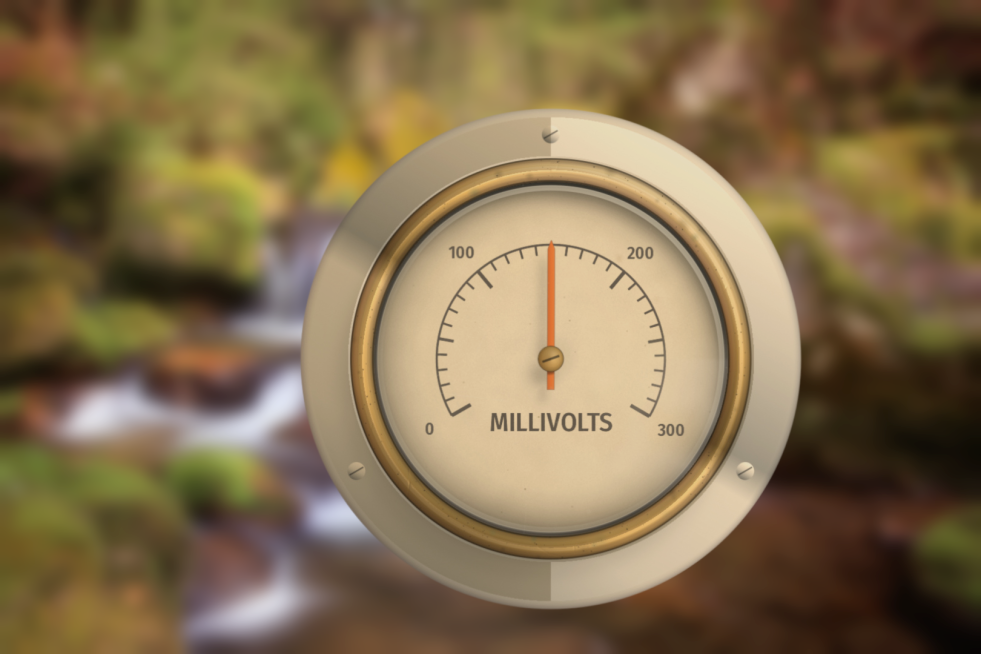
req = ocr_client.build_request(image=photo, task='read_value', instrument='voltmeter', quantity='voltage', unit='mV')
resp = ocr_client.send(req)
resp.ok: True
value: 150 mV
